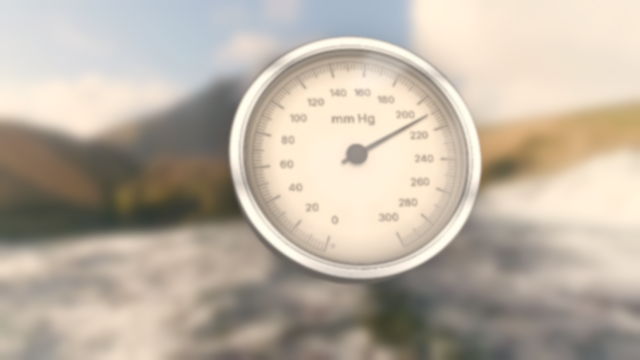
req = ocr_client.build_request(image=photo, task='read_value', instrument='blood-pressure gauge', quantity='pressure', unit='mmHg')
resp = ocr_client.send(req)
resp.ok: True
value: 210 mmHg
